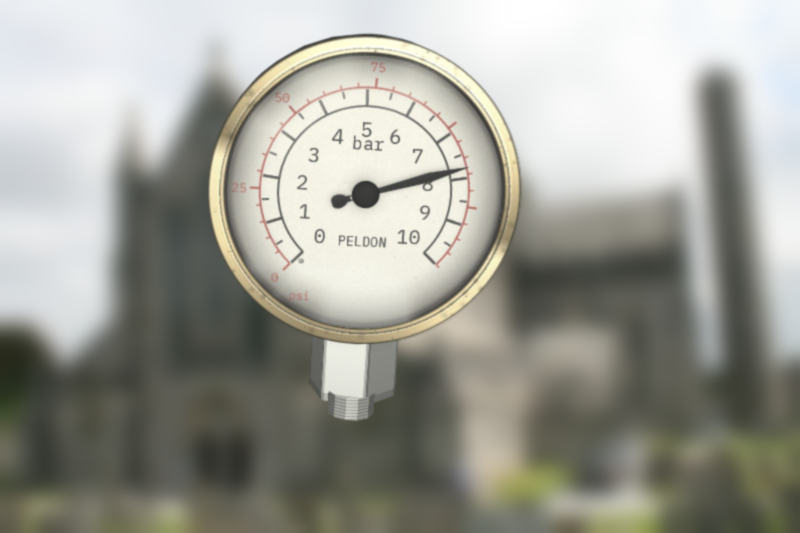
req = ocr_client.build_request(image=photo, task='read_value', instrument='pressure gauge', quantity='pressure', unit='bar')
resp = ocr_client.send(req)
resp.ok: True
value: 7.75 bar
